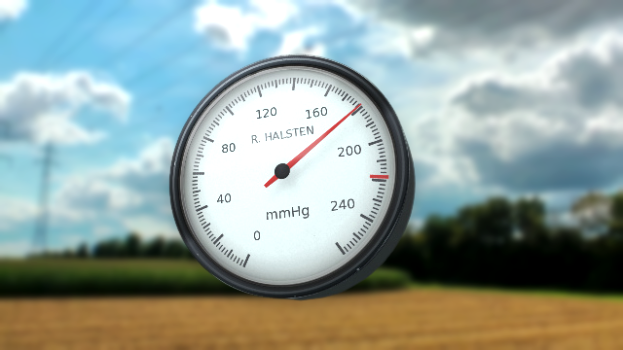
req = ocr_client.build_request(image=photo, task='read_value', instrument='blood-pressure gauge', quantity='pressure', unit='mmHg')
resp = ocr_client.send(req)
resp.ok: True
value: 180 mmHg
